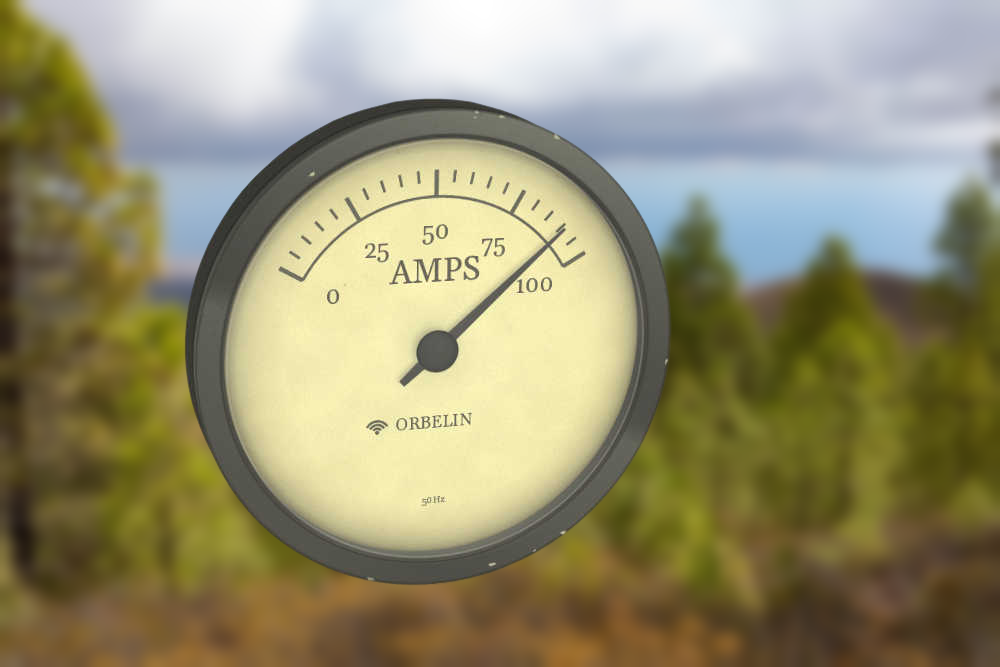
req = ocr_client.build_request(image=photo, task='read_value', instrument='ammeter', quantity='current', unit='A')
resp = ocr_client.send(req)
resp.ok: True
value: 90 A
